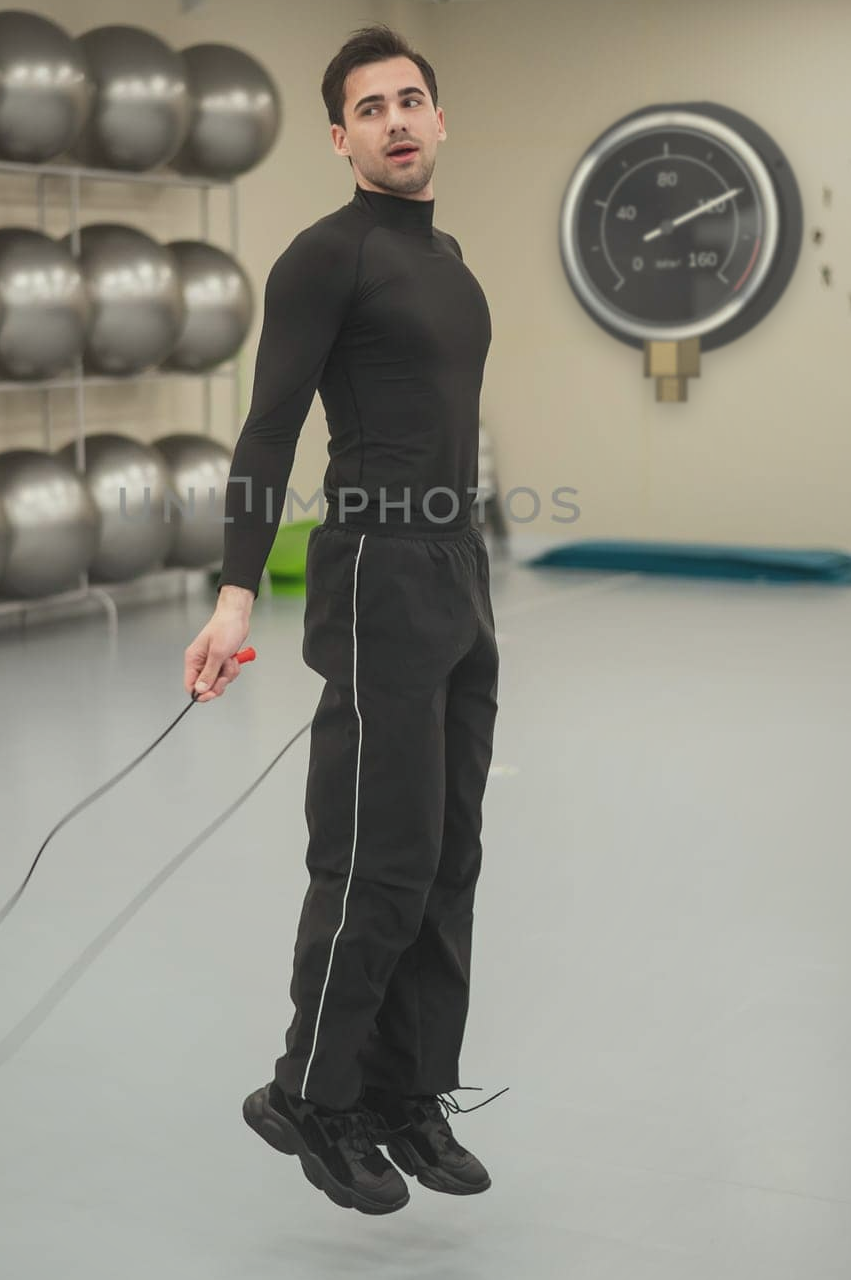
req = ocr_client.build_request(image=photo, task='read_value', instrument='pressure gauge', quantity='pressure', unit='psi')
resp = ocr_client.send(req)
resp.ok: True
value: 120 psi
